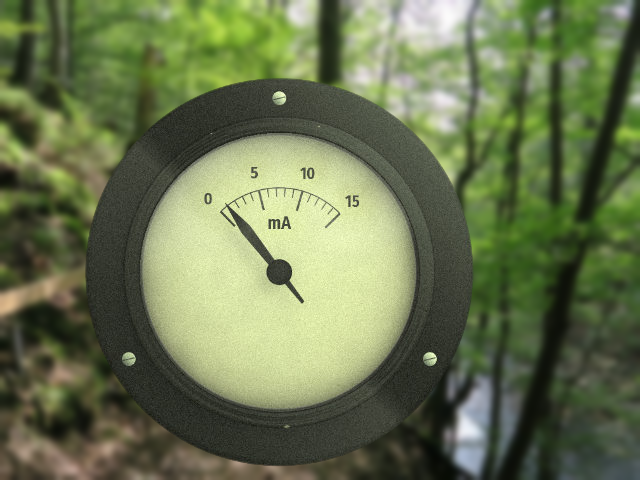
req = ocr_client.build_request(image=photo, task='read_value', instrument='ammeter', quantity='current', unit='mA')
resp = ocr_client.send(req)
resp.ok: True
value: 1 mA
